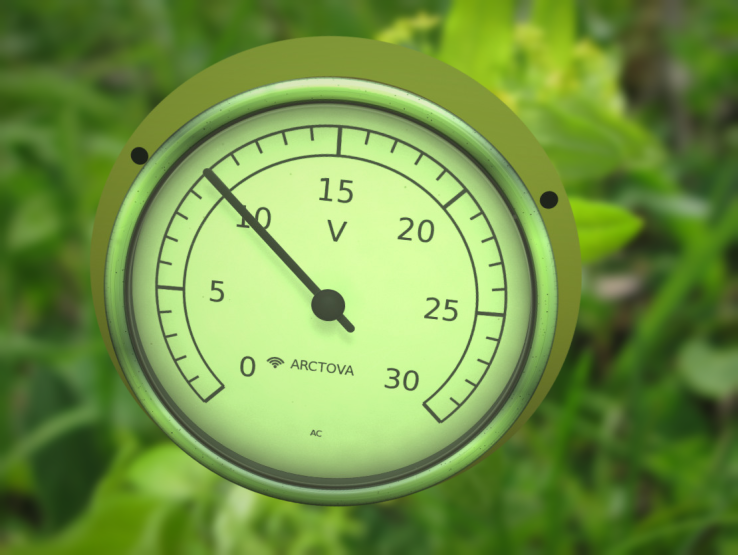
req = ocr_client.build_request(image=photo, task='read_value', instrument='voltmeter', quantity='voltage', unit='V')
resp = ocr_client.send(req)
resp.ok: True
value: 10 V
